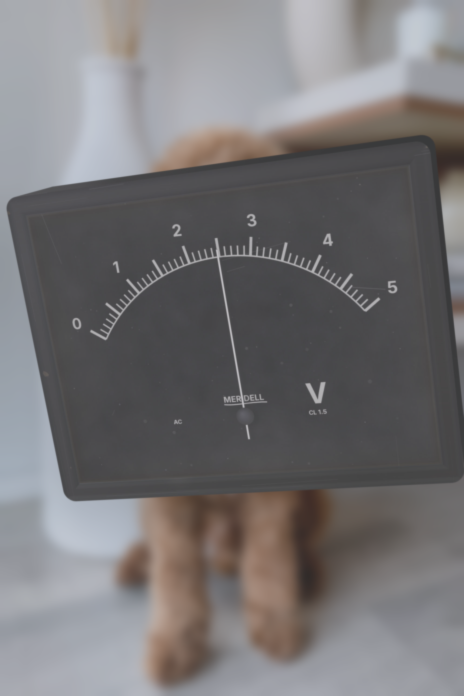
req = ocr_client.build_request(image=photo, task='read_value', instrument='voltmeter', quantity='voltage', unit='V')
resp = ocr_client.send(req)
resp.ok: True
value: 2.5 V
